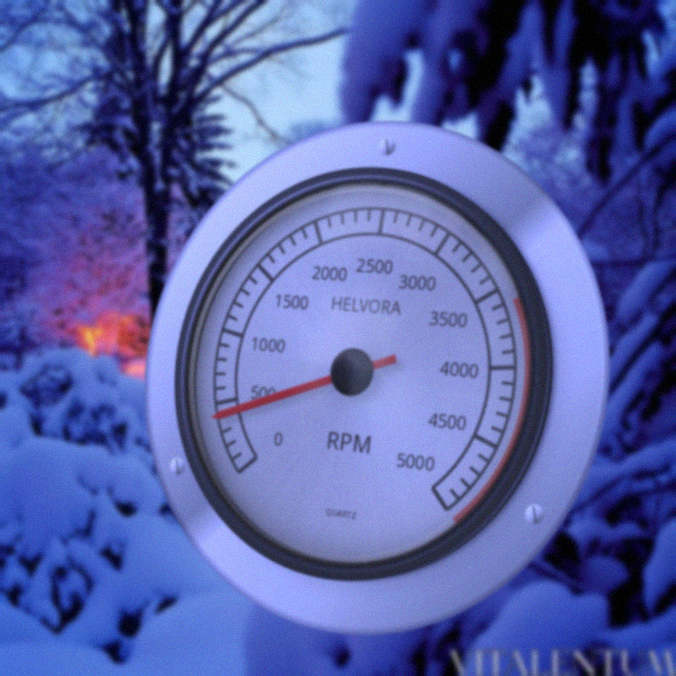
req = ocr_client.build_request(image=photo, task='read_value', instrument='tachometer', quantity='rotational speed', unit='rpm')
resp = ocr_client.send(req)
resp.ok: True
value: 400 rpm
